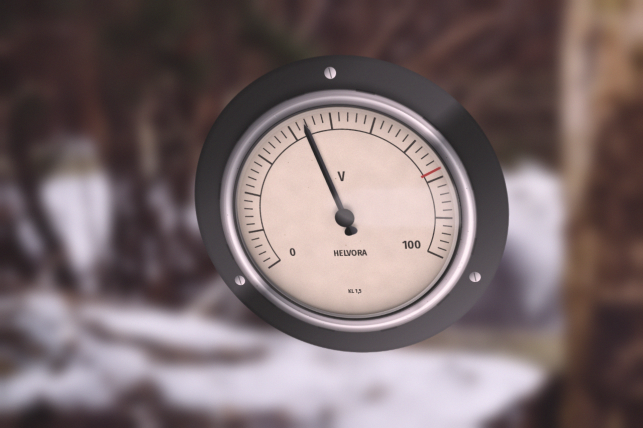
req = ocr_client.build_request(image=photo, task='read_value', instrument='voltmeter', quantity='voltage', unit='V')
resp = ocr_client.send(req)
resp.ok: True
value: 44 V
